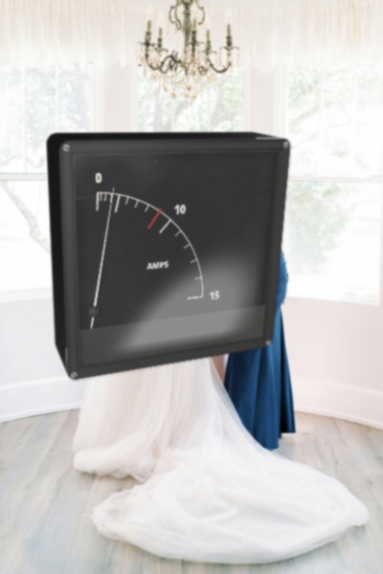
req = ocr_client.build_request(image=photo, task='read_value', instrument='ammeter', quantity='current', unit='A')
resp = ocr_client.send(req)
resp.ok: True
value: 4 A
